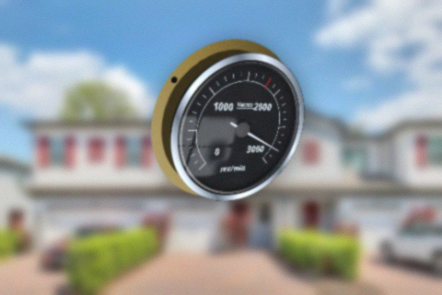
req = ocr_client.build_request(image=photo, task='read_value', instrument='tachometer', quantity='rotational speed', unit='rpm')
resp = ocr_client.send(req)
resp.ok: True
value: 2800 rpm
